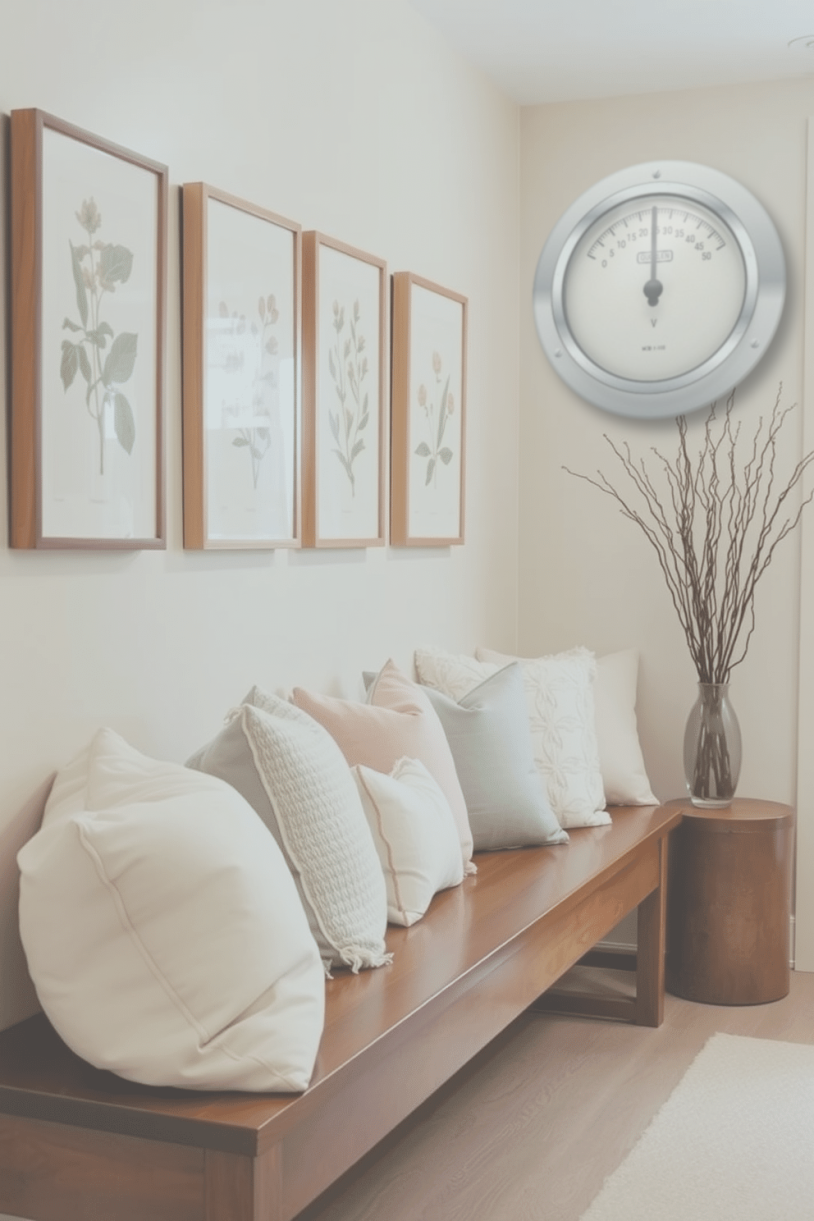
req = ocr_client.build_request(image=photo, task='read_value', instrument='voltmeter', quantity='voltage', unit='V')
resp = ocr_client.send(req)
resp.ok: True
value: 25 V
